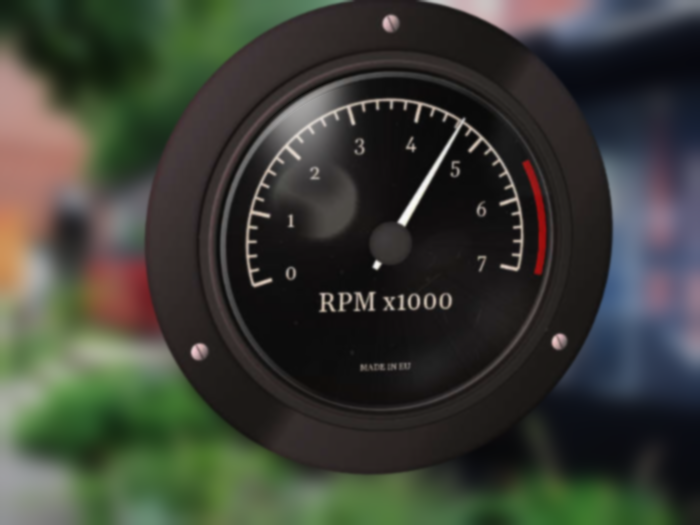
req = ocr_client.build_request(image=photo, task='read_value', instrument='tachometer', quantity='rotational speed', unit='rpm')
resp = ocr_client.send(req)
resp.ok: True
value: 4600 rpm
